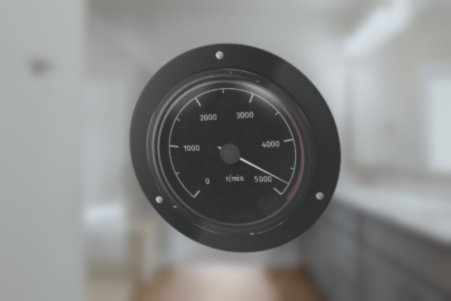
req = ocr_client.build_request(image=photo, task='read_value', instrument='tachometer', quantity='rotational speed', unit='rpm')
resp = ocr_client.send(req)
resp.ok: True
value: 4750 rpm
